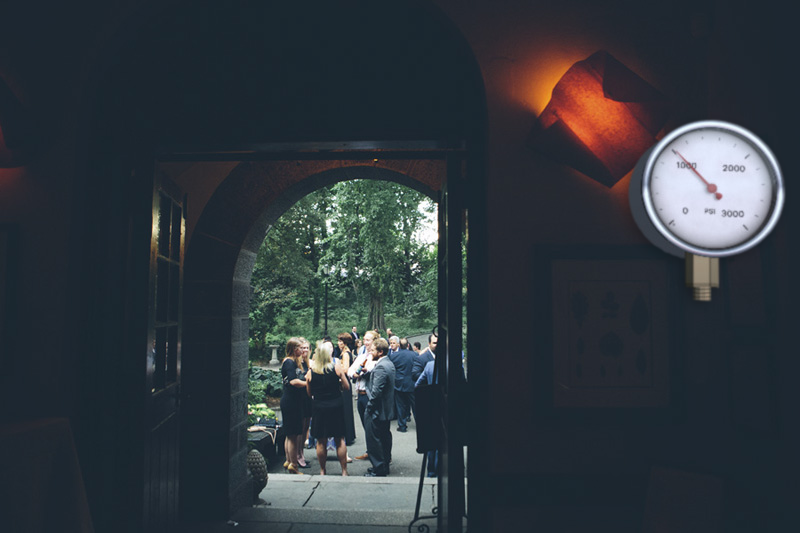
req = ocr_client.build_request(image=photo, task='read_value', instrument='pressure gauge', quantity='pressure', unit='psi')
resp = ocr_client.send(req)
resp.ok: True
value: 1000 psi
